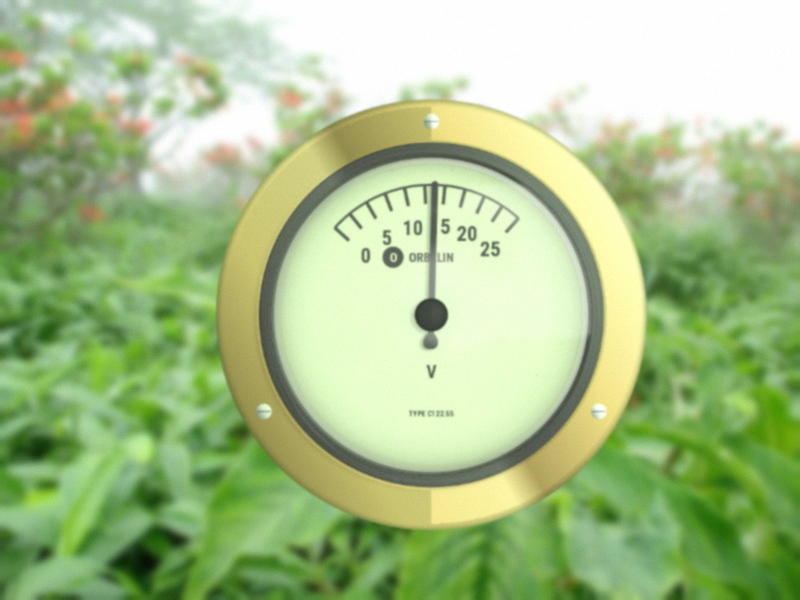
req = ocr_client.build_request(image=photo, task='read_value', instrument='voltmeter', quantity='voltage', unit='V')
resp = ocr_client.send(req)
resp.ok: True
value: 13.75 V
